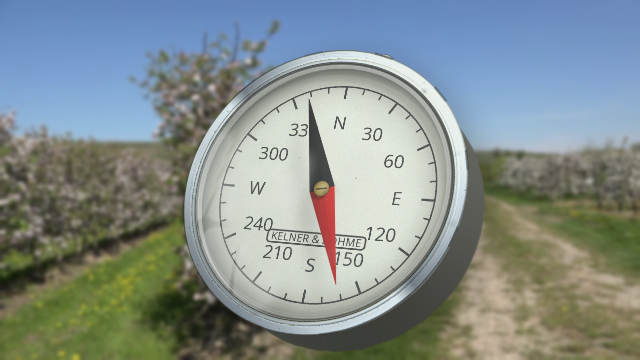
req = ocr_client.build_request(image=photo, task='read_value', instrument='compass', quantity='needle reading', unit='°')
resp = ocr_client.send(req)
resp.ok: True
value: 160 °
